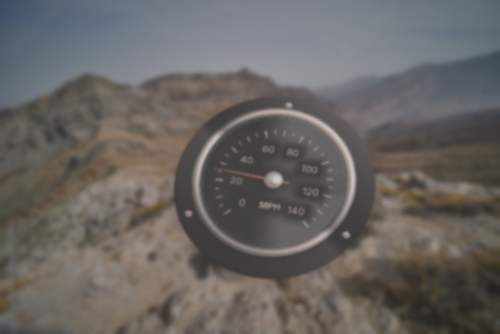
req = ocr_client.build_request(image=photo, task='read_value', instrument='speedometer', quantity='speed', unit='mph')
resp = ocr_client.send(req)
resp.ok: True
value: 25 mph
